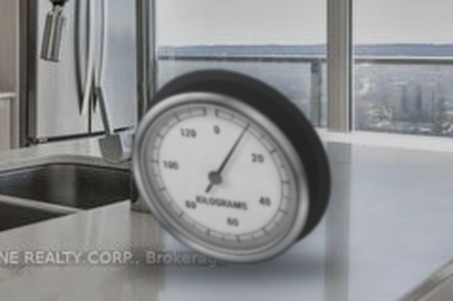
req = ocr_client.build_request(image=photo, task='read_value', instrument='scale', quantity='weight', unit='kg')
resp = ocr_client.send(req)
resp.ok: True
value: 10 kg
